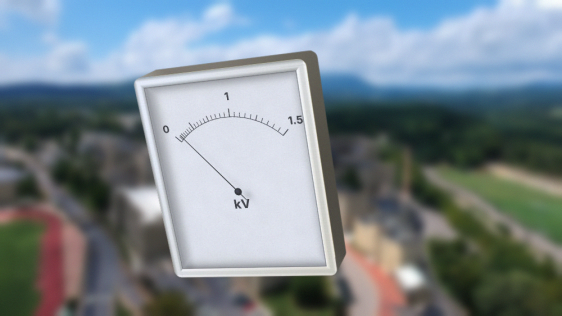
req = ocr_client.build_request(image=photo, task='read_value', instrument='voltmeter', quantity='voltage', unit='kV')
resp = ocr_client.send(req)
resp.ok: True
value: 0.25 kV
